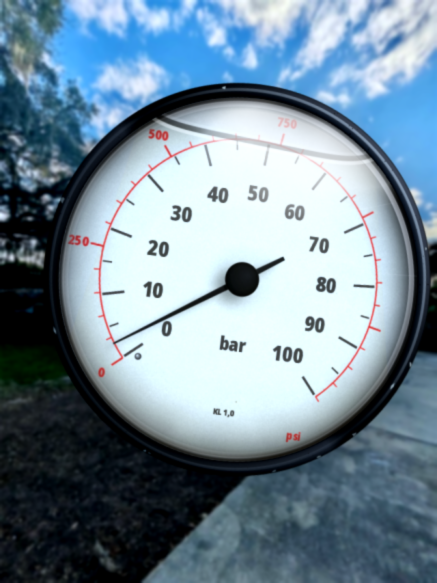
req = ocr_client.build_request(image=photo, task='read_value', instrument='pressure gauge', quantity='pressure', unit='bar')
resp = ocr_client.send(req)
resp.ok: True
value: 2.5 bar
